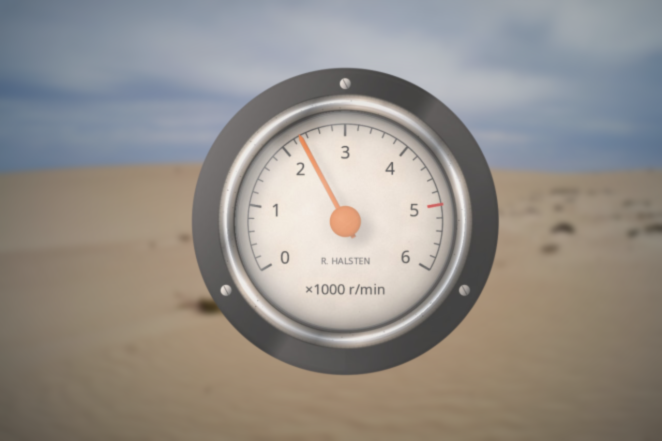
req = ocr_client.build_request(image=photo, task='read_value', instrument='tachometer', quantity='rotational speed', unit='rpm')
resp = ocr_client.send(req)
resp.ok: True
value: 2300 rpm
